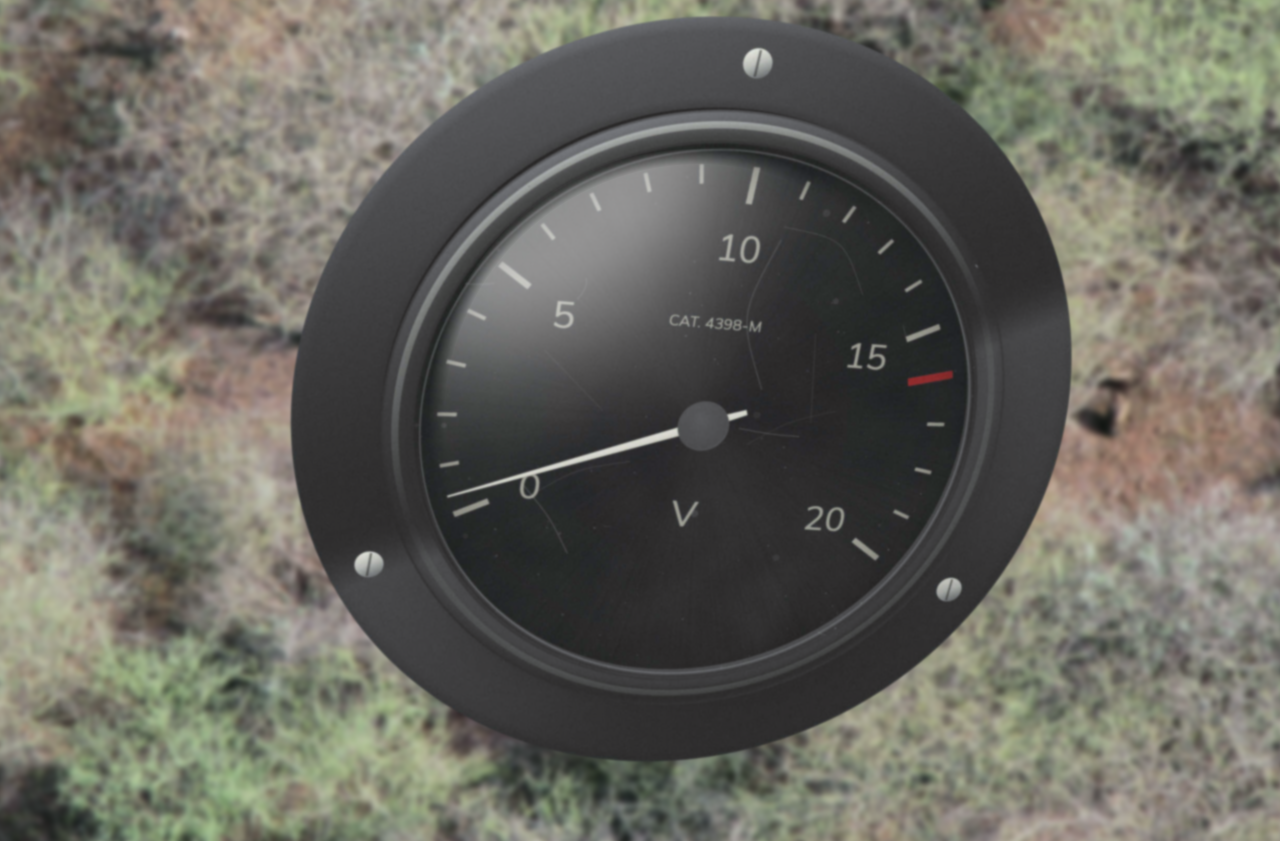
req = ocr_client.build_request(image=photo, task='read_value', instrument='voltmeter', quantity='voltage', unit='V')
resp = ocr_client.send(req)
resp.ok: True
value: 0.5 V
